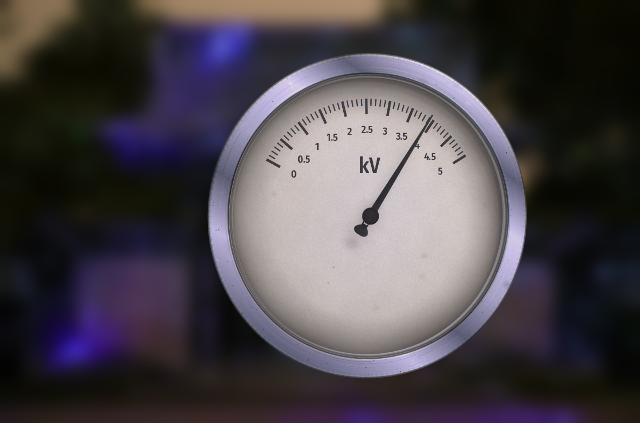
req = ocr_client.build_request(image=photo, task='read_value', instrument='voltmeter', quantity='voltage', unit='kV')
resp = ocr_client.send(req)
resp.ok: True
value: 3.9 kV
